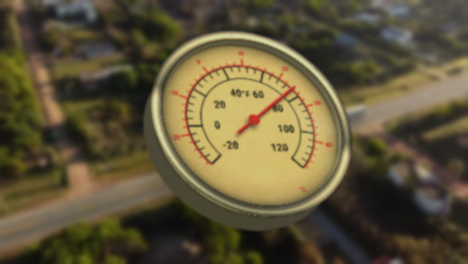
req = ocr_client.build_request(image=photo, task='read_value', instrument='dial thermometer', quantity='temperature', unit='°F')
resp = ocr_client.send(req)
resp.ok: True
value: 76 °F
